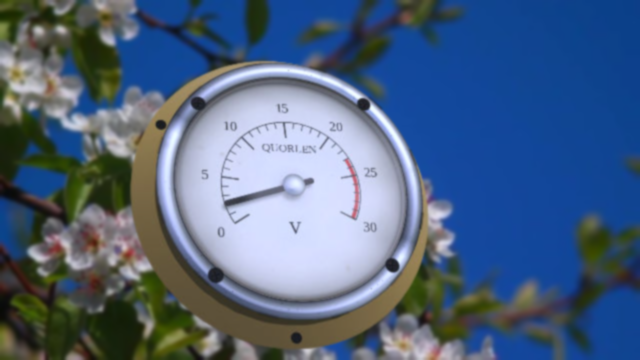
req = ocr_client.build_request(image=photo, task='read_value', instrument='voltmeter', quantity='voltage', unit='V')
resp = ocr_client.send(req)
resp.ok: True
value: 2 V
